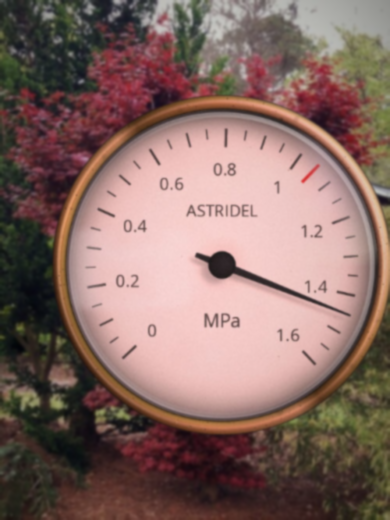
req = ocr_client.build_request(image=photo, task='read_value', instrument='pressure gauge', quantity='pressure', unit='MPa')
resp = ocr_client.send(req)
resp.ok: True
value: 1.45 MPa
